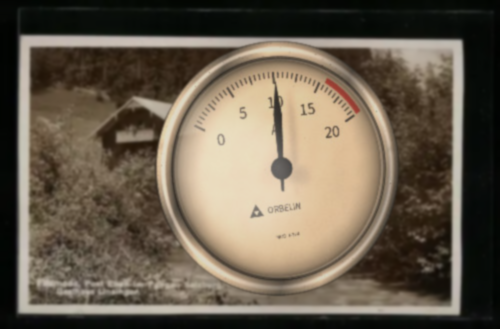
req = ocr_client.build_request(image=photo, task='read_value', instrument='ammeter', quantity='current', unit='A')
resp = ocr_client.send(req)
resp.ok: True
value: 10 A
